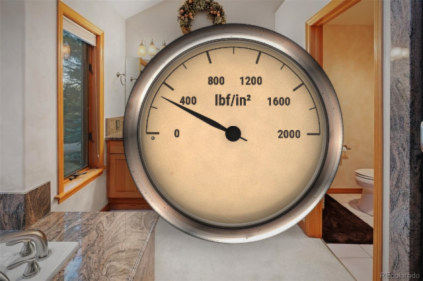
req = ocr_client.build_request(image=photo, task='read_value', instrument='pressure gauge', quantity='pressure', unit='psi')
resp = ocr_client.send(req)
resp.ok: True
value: 300 psi
